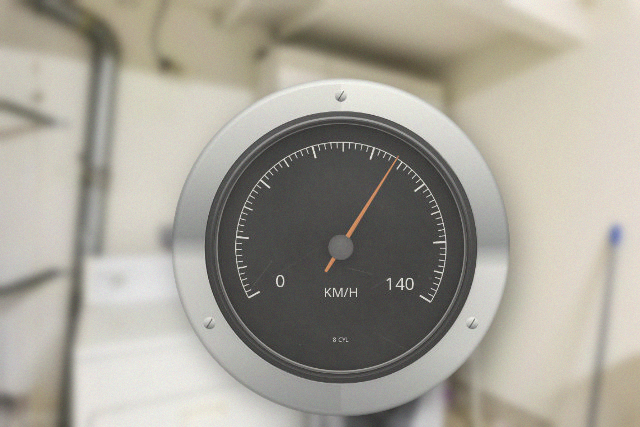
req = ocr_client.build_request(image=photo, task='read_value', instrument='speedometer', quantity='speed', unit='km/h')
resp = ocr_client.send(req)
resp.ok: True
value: 88 km/h
